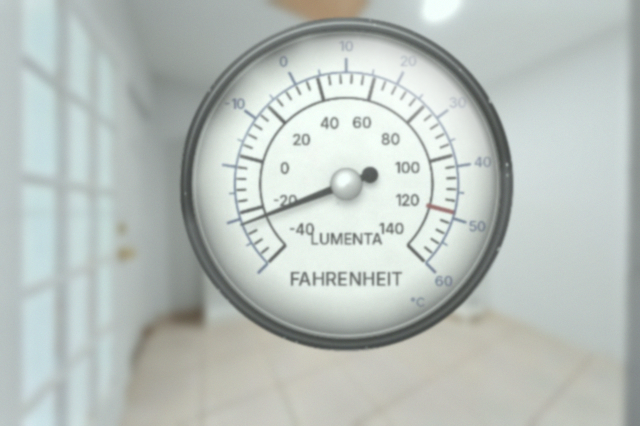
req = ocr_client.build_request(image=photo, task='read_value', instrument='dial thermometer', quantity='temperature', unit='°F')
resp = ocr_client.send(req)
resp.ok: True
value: -24 °F
